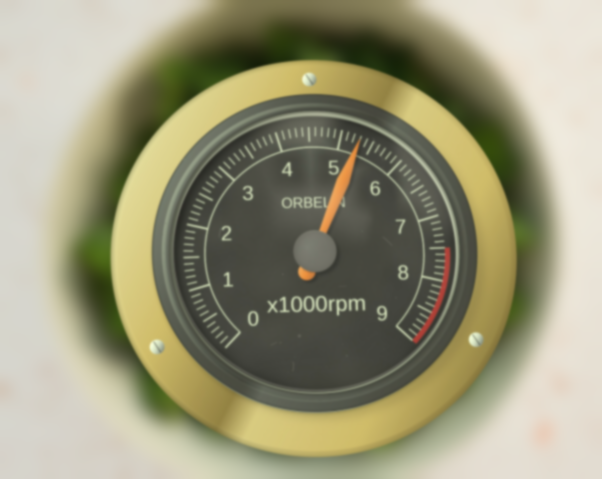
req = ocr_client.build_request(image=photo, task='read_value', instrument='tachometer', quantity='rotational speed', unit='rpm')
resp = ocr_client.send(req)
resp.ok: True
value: 5300 rpm
